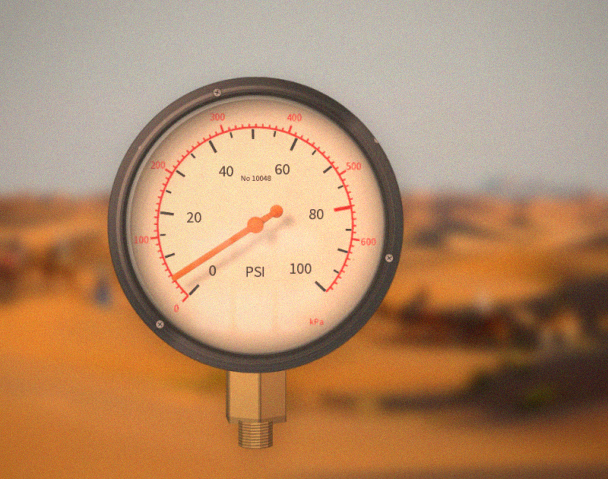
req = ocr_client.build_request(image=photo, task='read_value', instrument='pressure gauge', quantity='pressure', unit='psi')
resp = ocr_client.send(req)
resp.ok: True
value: 5 psi
